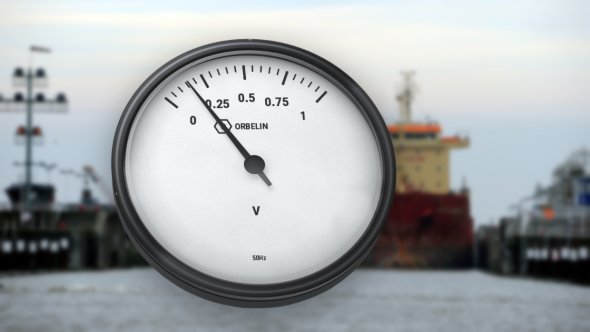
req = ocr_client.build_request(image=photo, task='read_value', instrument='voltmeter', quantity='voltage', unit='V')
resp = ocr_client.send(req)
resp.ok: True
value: 0.15 V
